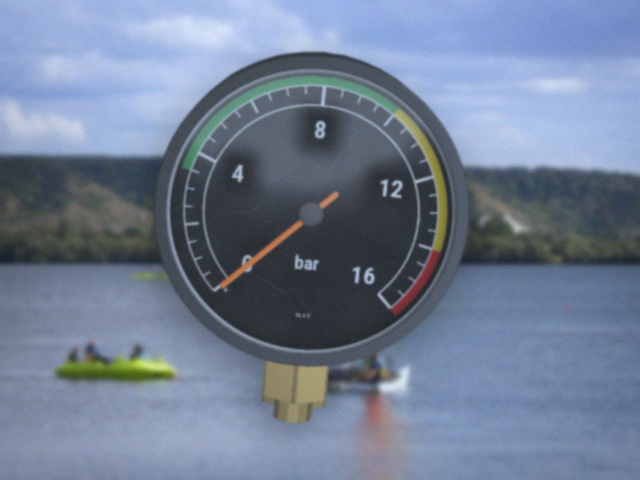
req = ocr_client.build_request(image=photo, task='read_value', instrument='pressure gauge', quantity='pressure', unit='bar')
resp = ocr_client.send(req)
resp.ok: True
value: 0 bar
